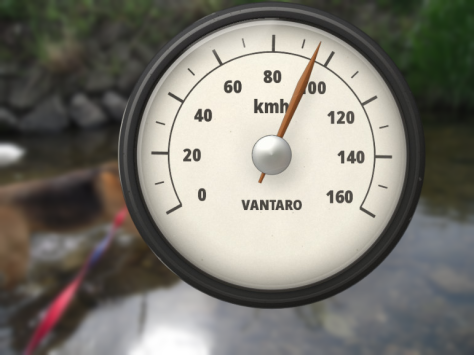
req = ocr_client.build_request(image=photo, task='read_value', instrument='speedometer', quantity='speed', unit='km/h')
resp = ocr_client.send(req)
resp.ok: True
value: 95 km/h
